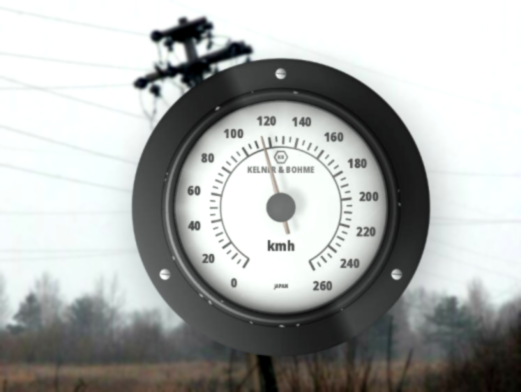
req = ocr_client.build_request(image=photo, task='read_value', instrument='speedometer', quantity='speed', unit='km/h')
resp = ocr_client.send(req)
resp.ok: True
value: 115 km/h
